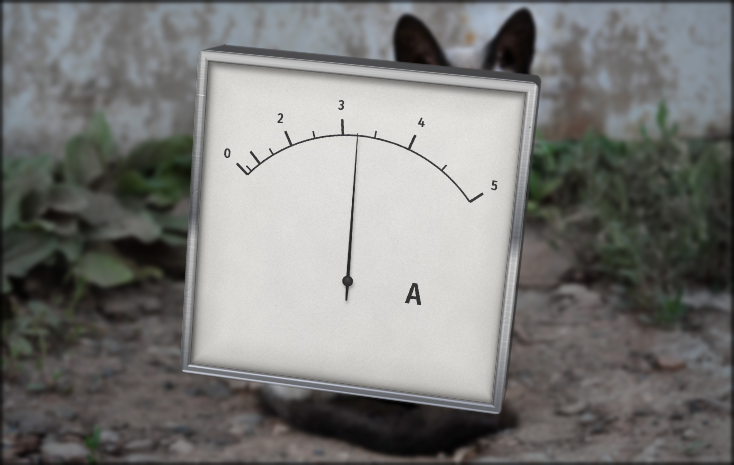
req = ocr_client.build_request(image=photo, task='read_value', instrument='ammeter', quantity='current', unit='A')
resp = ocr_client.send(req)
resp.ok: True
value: 3.25 A
